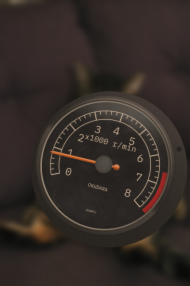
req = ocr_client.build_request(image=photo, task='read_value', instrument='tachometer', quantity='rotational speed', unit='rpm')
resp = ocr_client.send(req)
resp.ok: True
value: 800 rpm
